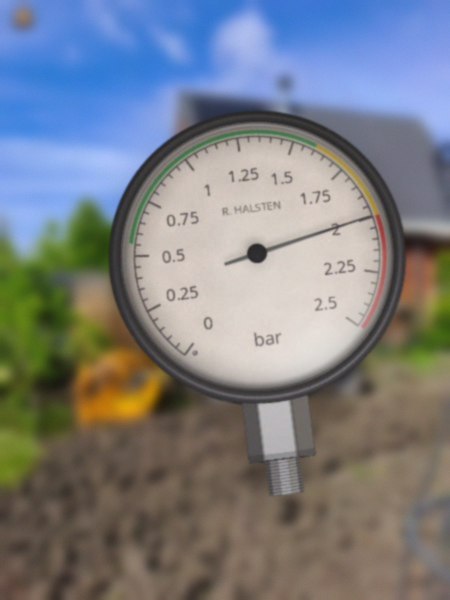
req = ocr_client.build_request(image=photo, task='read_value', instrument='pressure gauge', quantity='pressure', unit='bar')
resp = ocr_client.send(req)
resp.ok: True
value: 2 bar
